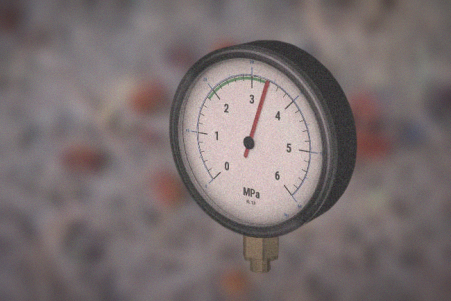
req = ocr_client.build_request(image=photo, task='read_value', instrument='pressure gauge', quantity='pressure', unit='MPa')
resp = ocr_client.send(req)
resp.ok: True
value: 3.4 MPa
